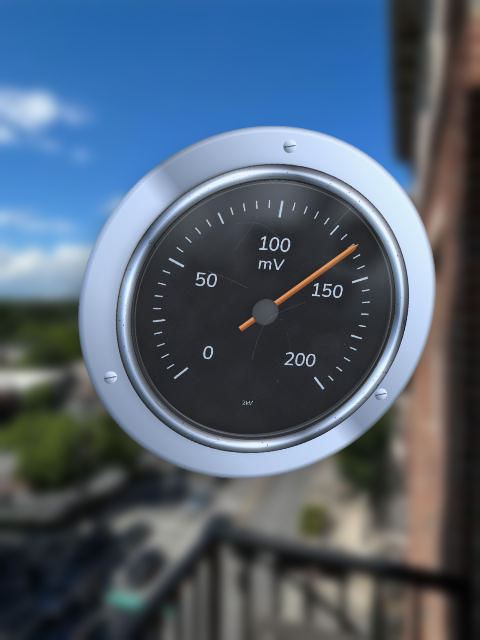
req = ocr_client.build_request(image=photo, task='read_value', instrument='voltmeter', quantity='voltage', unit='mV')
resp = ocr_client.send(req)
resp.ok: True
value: 135 mV
